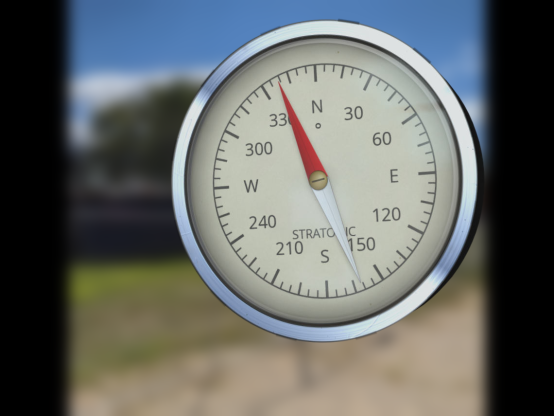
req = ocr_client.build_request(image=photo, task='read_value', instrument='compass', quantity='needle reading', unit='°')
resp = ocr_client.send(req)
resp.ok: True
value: 340 °
